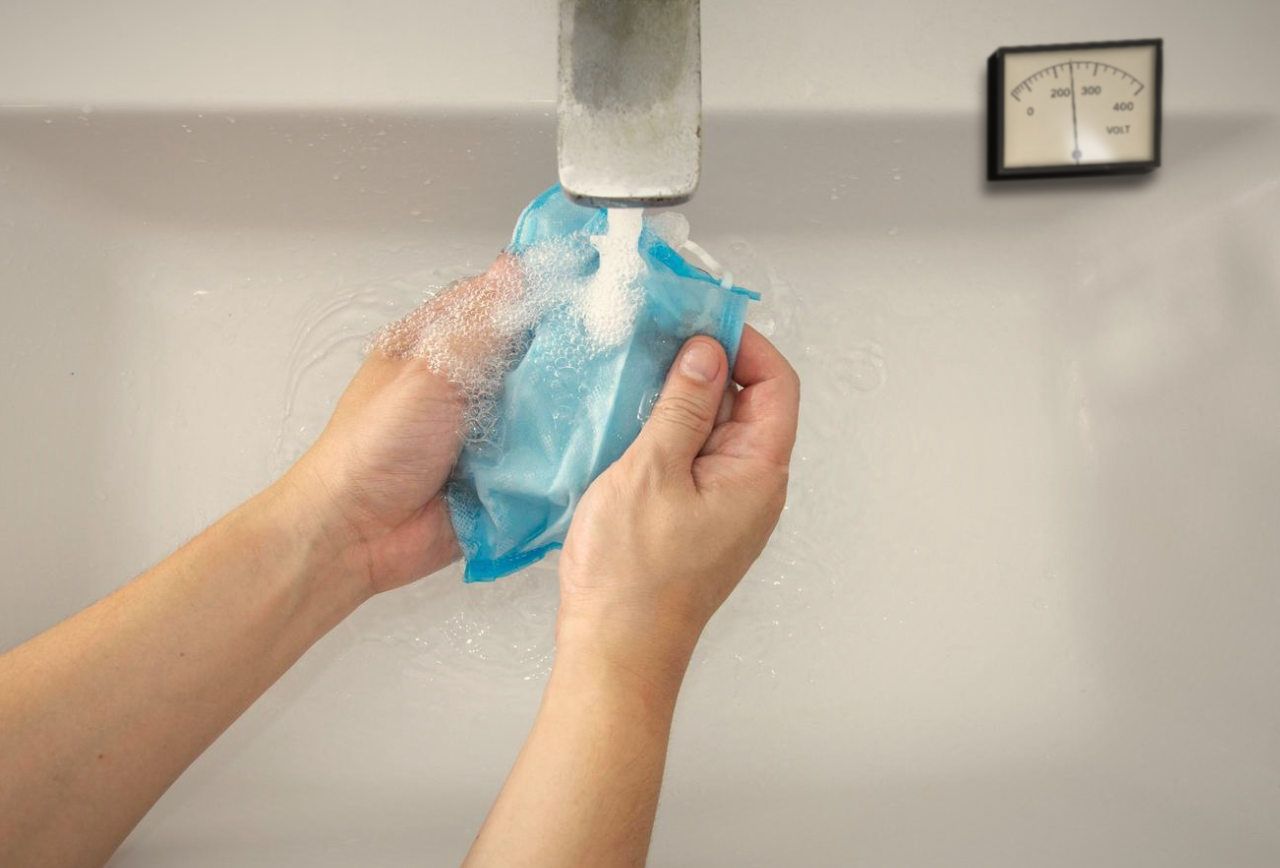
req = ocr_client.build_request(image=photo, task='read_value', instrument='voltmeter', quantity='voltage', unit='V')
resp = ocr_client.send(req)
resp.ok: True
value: 240 V
